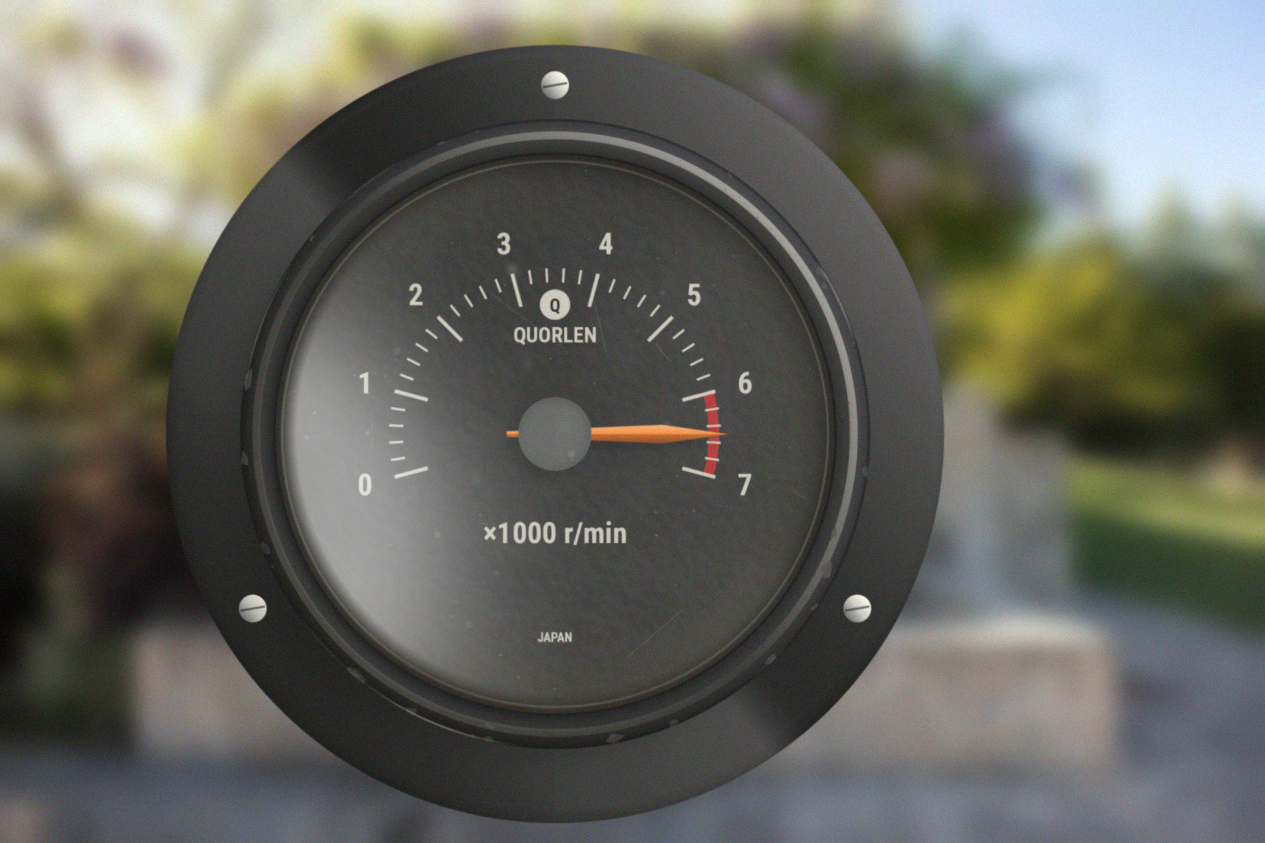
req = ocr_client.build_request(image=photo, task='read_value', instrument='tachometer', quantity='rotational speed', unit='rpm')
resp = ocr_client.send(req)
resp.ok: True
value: 6500 rpm
